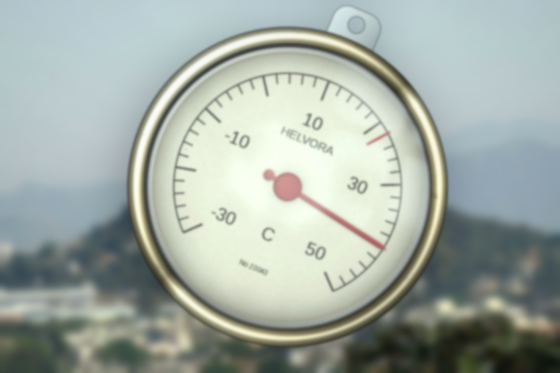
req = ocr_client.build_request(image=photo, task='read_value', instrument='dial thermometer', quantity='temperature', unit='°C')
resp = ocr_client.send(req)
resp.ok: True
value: 40 °C
